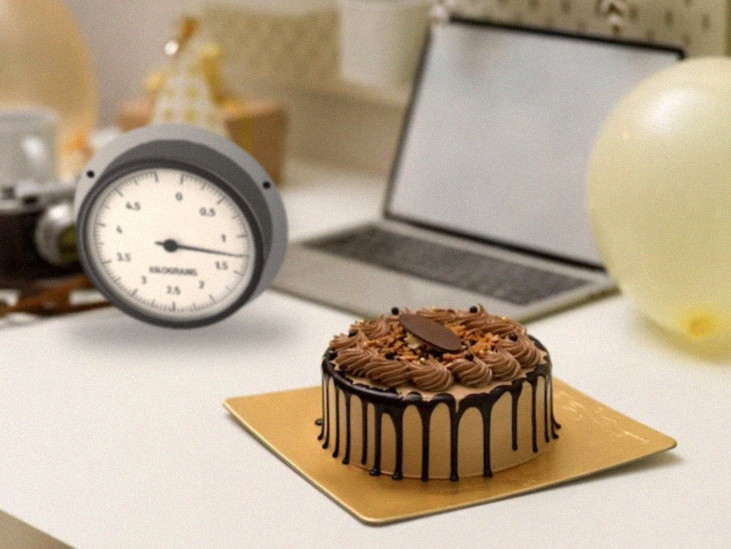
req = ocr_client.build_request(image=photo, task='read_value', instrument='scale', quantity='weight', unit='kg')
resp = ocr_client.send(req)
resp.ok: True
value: 1.25 kg
